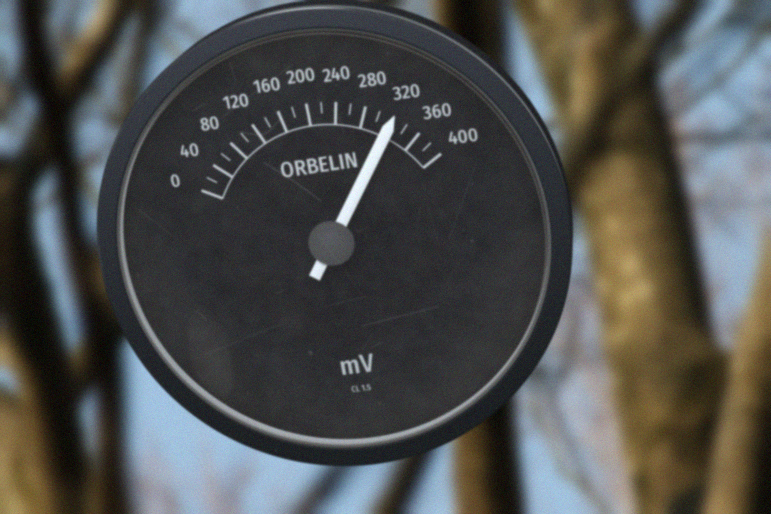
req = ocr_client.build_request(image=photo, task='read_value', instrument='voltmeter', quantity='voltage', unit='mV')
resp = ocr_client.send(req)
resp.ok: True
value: 320 mV
